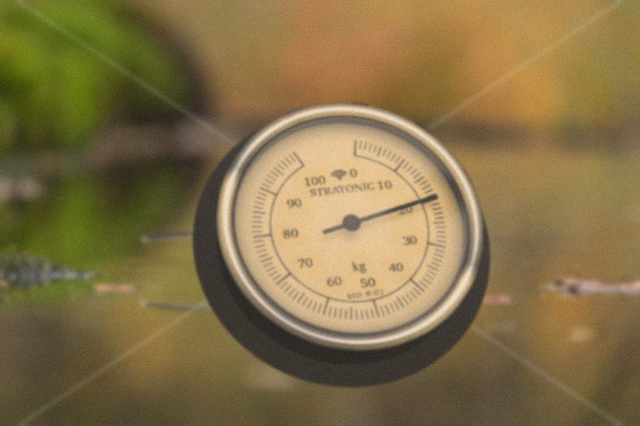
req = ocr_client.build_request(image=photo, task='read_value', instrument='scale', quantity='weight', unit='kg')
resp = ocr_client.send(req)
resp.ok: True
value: 20 kg
